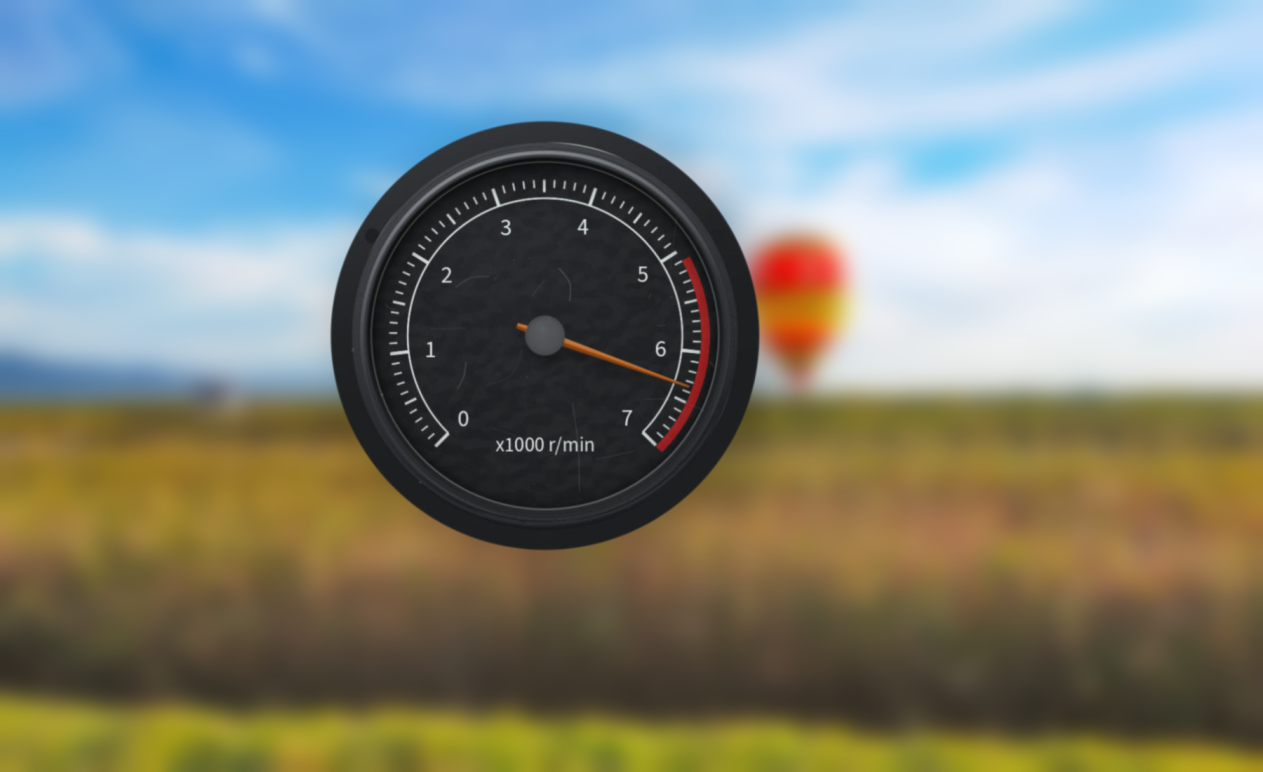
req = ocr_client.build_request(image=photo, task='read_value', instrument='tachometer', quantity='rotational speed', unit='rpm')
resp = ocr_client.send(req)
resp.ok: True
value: 6350 rpm
